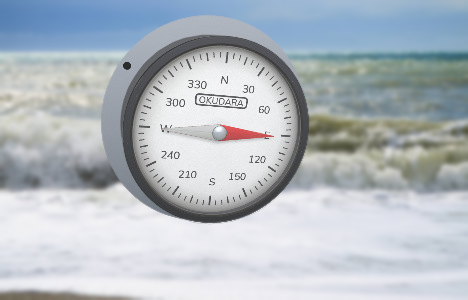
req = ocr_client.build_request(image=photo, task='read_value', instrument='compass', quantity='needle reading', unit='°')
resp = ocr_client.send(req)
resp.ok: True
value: 90 °
